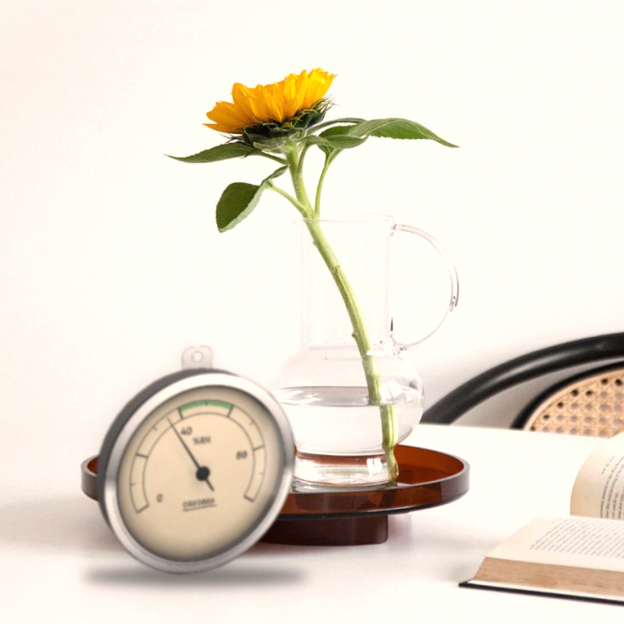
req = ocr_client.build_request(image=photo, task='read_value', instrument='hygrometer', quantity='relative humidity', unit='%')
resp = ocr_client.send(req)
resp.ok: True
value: 35 %
